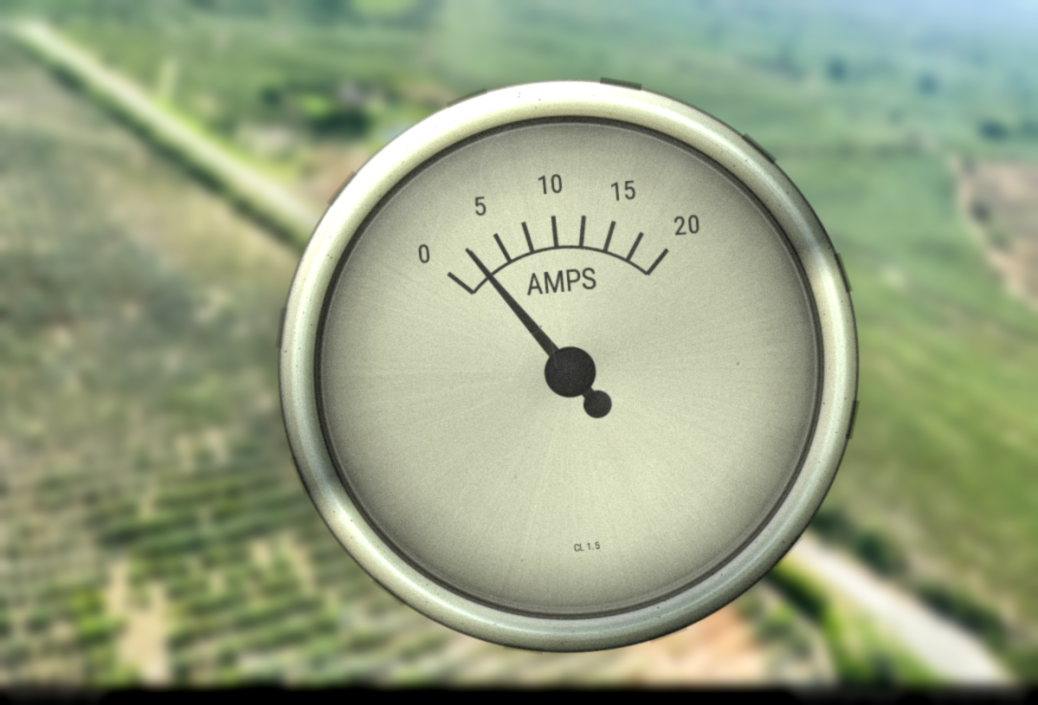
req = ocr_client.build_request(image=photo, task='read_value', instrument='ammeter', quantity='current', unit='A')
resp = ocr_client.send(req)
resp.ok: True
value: 2.5 A
